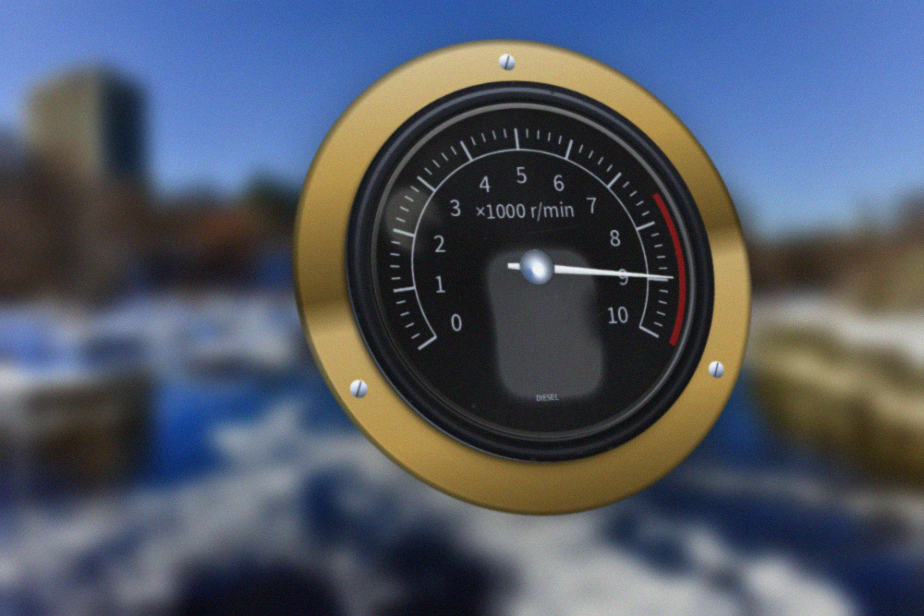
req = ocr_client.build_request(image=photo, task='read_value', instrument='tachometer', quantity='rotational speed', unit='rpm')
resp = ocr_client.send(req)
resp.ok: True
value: 9000 rpm
